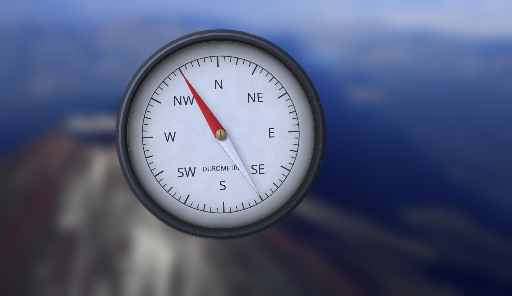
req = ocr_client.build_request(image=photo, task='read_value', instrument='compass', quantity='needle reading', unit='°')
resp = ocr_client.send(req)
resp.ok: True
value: 330 °
